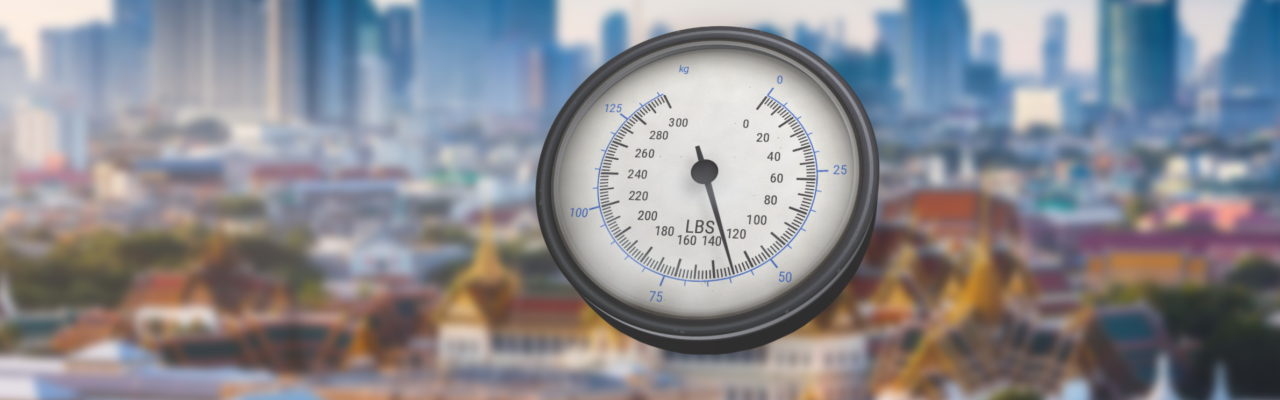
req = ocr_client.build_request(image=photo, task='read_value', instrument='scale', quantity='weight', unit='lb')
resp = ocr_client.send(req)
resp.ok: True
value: 130 lb
